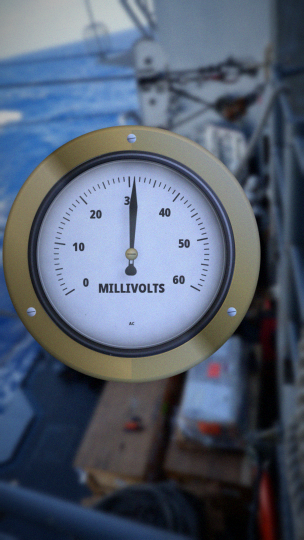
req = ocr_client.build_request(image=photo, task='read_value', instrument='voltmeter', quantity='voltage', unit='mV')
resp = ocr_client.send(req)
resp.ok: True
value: 31 mV
